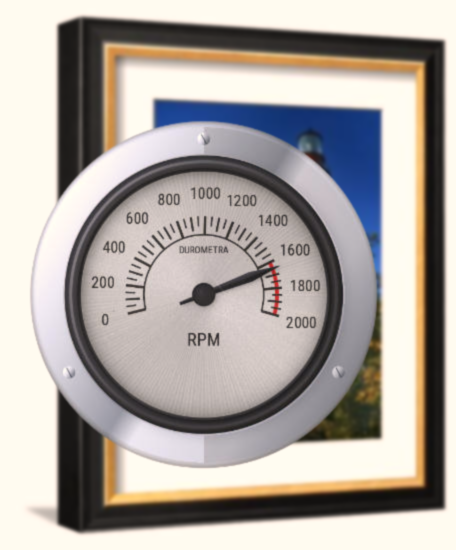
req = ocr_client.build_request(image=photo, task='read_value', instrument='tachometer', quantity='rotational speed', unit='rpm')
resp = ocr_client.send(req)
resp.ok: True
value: 1650 rpm
